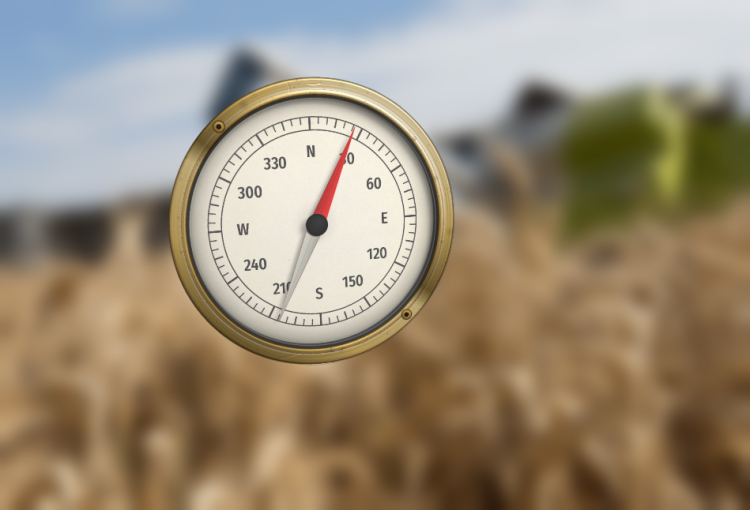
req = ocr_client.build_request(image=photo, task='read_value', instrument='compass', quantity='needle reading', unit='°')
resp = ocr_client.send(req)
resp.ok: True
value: 25 °
